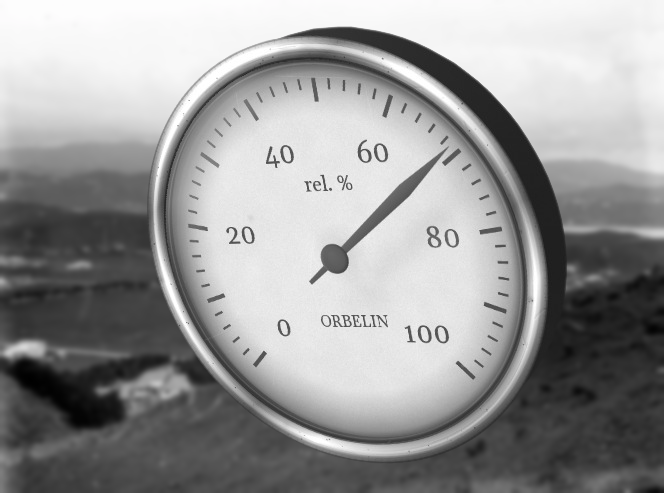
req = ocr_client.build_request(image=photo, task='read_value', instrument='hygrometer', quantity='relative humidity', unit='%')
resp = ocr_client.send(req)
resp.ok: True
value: 69 %
